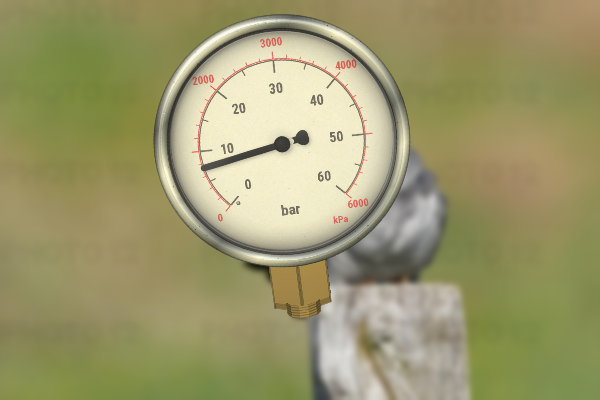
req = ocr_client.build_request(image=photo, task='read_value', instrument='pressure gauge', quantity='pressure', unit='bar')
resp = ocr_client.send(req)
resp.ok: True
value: 7.5 bar
